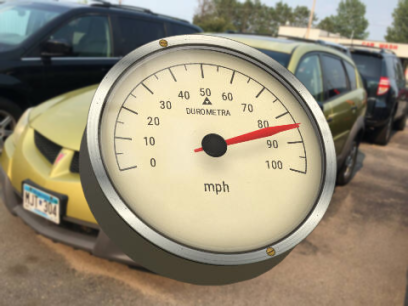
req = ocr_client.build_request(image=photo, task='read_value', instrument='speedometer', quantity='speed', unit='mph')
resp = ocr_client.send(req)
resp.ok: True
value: 85 mph
